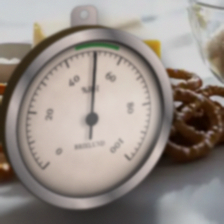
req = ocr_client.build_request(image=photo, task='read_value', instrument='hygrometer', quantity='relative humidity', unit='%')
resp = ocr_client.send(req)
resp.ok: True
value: 50 %
